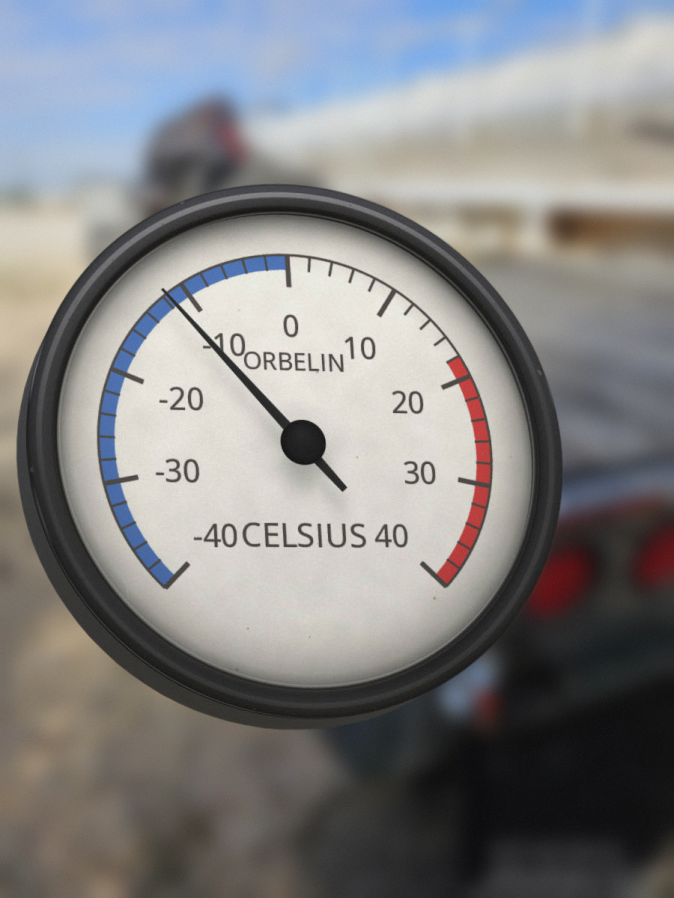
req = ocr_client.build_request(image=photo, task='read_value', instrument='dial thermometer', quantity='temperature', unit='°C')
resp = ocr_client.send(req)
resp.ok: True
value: -12 °C
